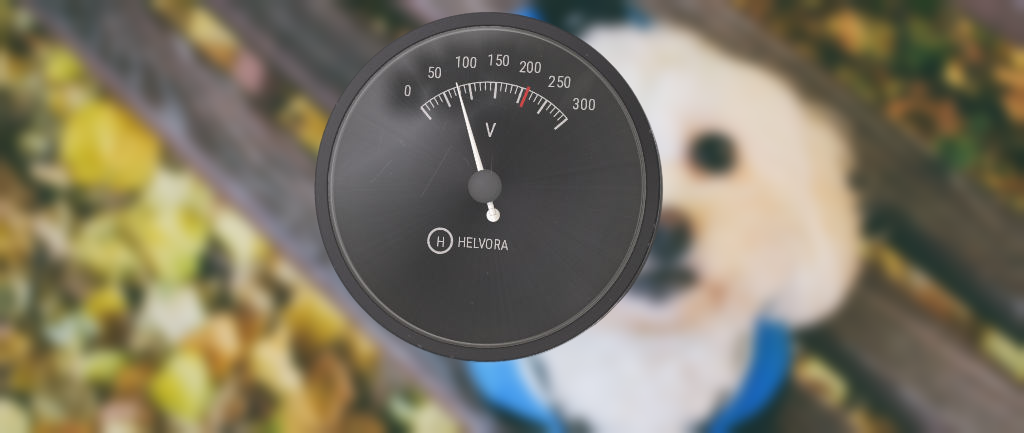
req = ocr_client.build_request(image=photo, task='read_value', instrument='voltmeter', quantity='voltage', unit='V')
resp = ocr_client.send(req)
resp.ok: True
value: 80 V
